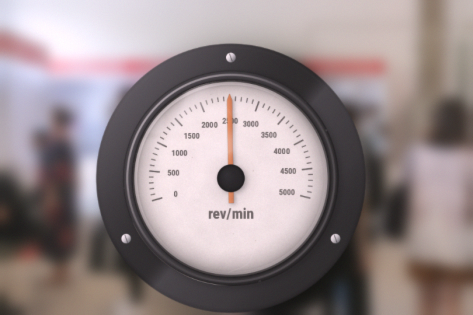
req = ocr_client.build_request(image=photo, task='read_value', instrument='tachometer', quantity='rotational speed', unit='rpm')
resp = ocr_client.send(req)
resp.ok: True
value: 2500 rpm
